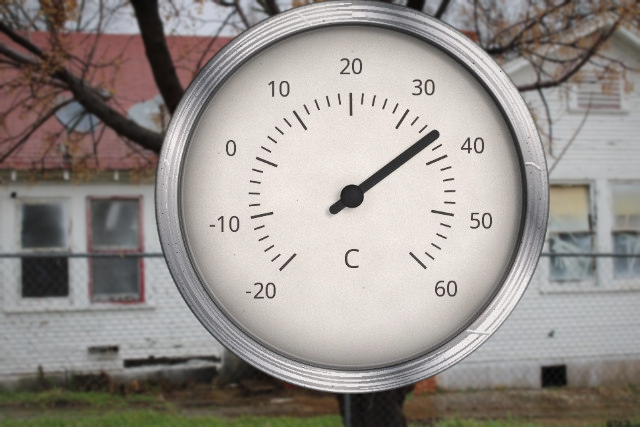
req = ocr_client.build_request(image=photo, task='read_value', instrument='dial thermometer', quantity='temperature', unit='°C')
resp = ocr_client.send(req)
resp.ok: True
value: 36 °C
